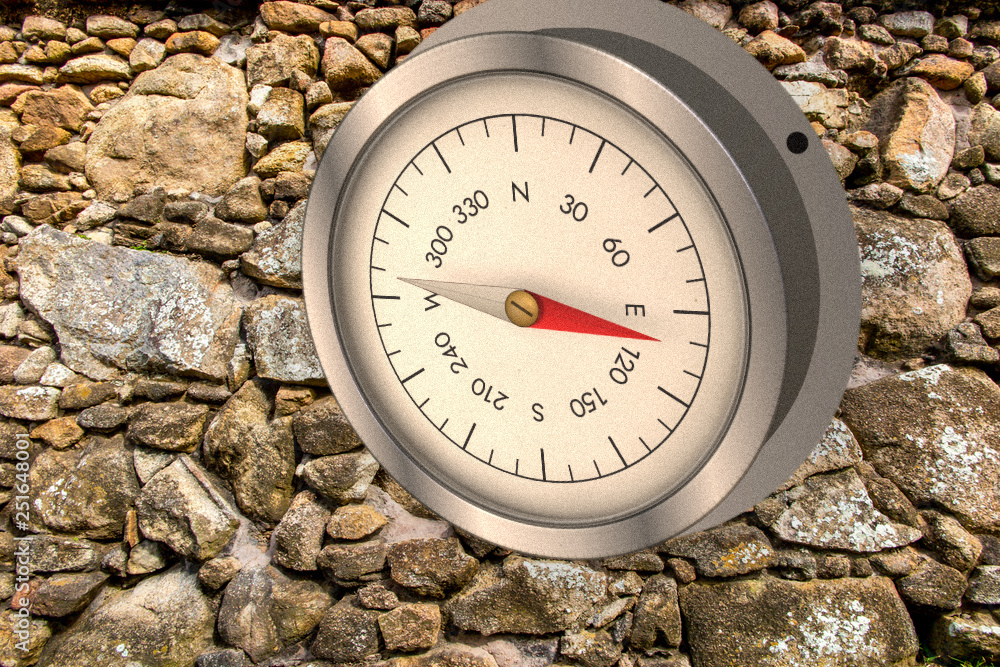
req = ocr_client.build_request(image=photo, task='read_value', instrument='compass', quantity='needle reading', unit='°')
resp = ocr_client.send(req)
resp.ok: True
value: 100 °
